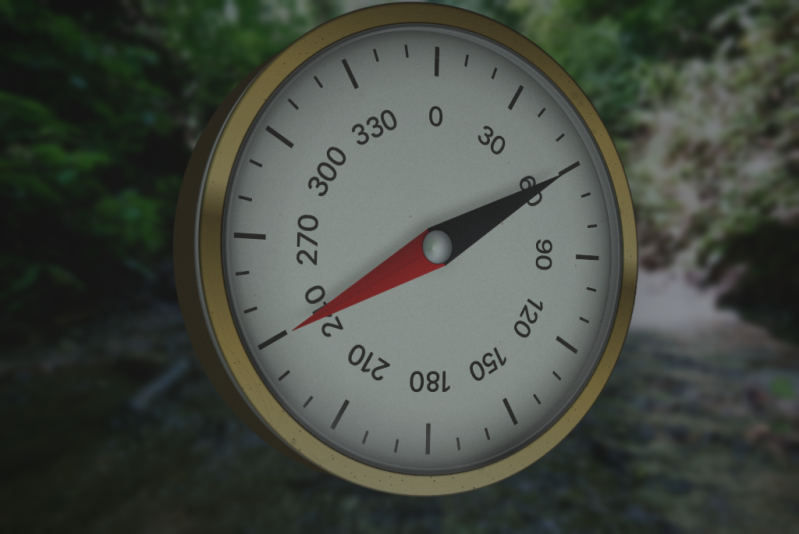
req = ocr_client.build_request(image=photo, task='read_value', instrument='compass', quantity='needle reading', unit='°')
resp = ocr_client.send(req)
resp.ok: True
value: 240 °
